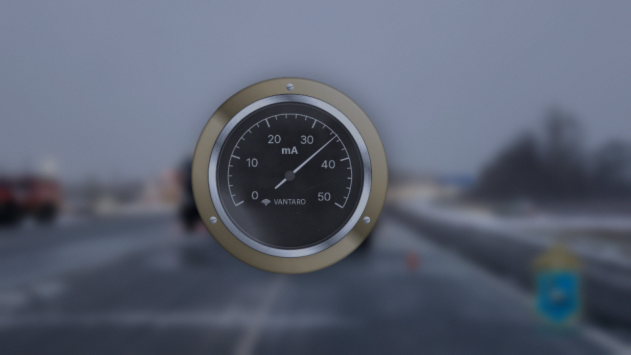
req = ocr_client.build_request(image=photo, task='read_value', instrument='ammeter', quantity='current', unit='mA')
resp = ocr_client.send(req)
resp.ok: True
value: 35 mA
